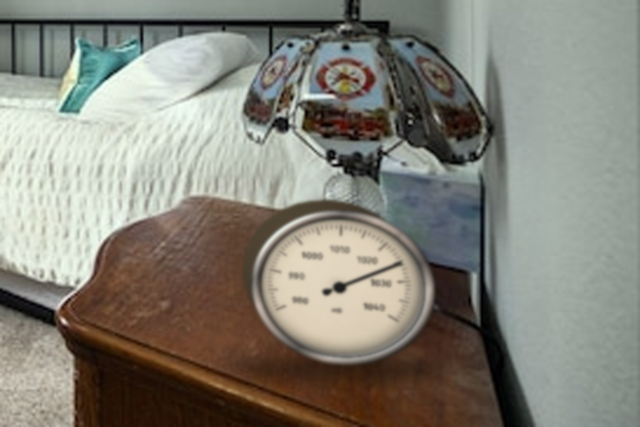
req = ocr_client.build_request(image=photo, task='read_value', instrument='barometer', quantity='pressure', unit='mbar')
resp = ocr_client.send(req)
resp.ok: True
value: 1025 mbar
